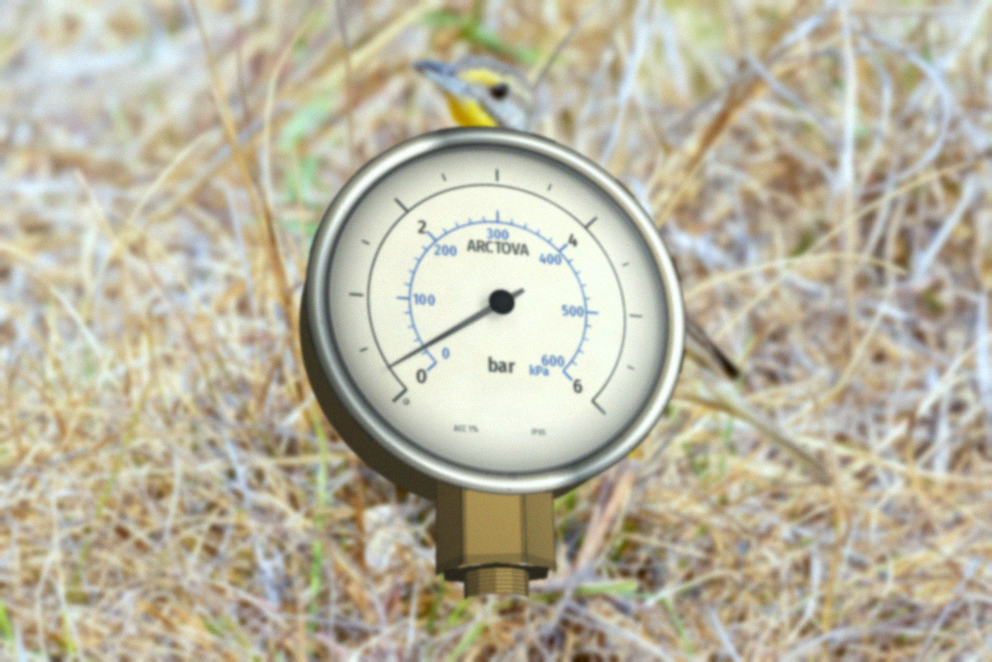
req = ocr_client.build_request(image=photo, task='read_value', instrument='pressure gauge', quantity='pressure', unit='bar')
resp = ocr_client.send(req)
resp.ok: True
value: 0.25 bar
